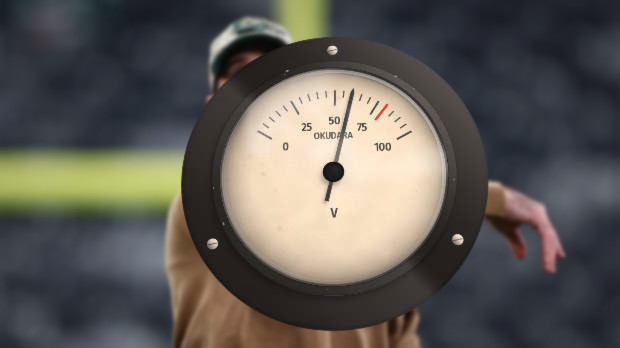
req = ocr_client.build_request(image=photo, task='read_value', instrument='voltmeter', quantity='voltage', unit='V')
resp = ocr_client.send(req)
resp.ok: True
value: 60 V
